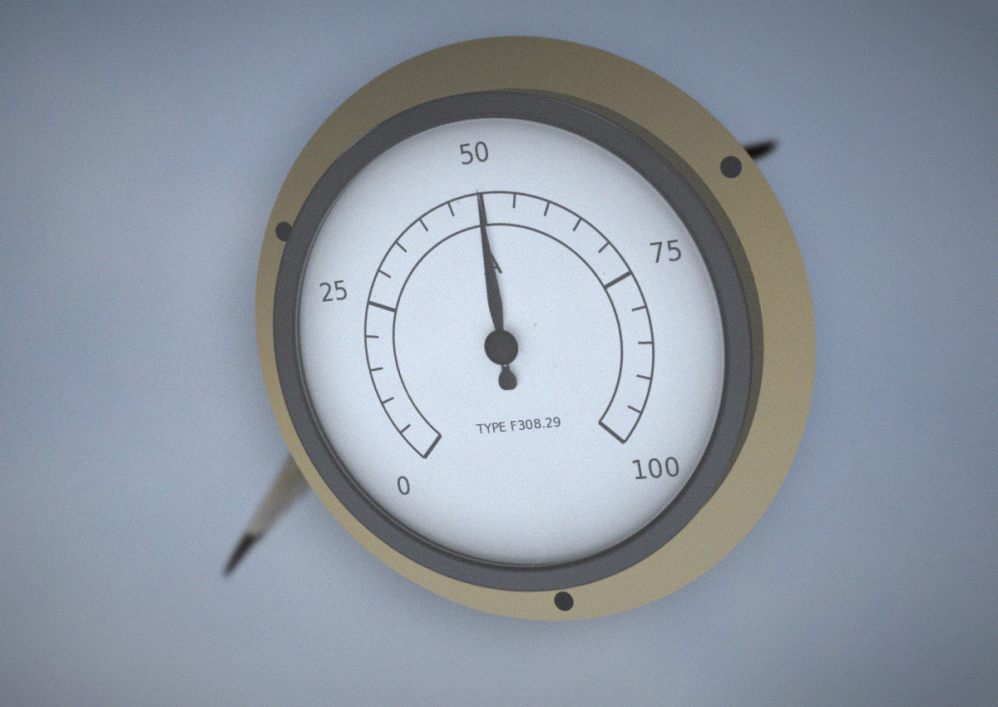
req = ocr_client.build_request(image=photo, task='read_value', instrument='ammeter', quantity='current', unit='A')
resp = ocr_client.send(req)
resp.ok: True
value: 50 A
